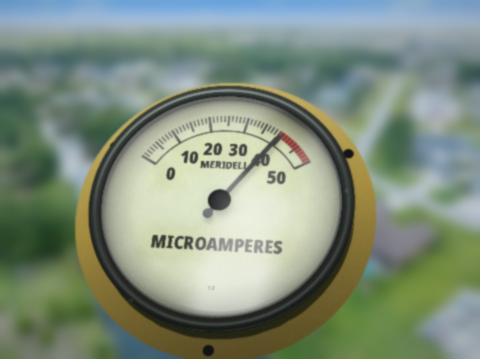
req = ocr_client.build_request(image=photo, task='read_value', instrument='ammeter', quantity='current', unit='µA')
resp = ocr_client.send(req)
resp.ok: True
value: 40 µA
